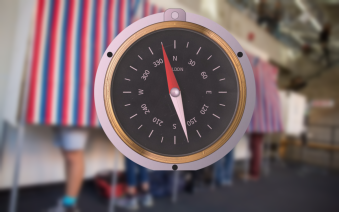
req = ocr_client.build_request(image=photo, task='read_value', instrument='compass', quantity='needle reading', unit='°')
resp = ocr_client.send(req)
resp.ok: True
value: 345 °
